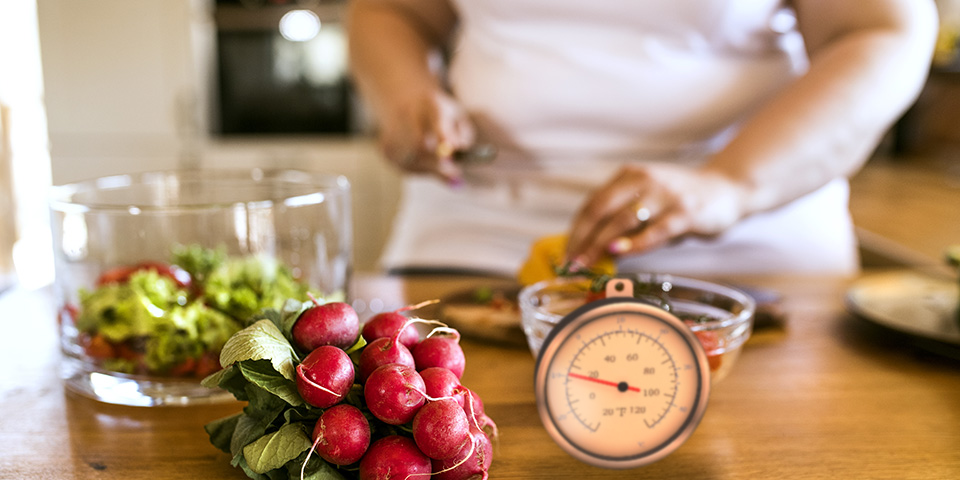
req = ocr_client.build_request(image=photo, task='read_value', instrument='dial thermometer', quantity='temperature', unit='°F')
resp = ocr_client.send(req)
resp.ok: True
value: 16 °F
